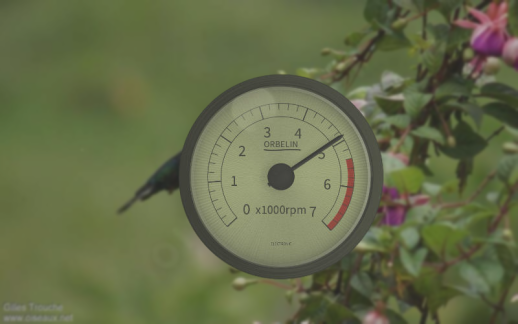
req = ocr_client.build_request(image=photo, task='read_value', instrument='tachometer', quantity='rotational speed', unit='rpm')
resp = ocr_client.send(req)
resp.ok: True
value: 4900 rpm
